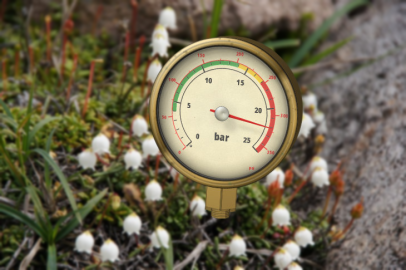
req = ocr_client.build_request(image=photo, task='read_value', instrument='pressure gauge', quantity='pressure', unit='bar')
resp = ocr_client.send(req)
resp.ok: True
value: 22 bar
